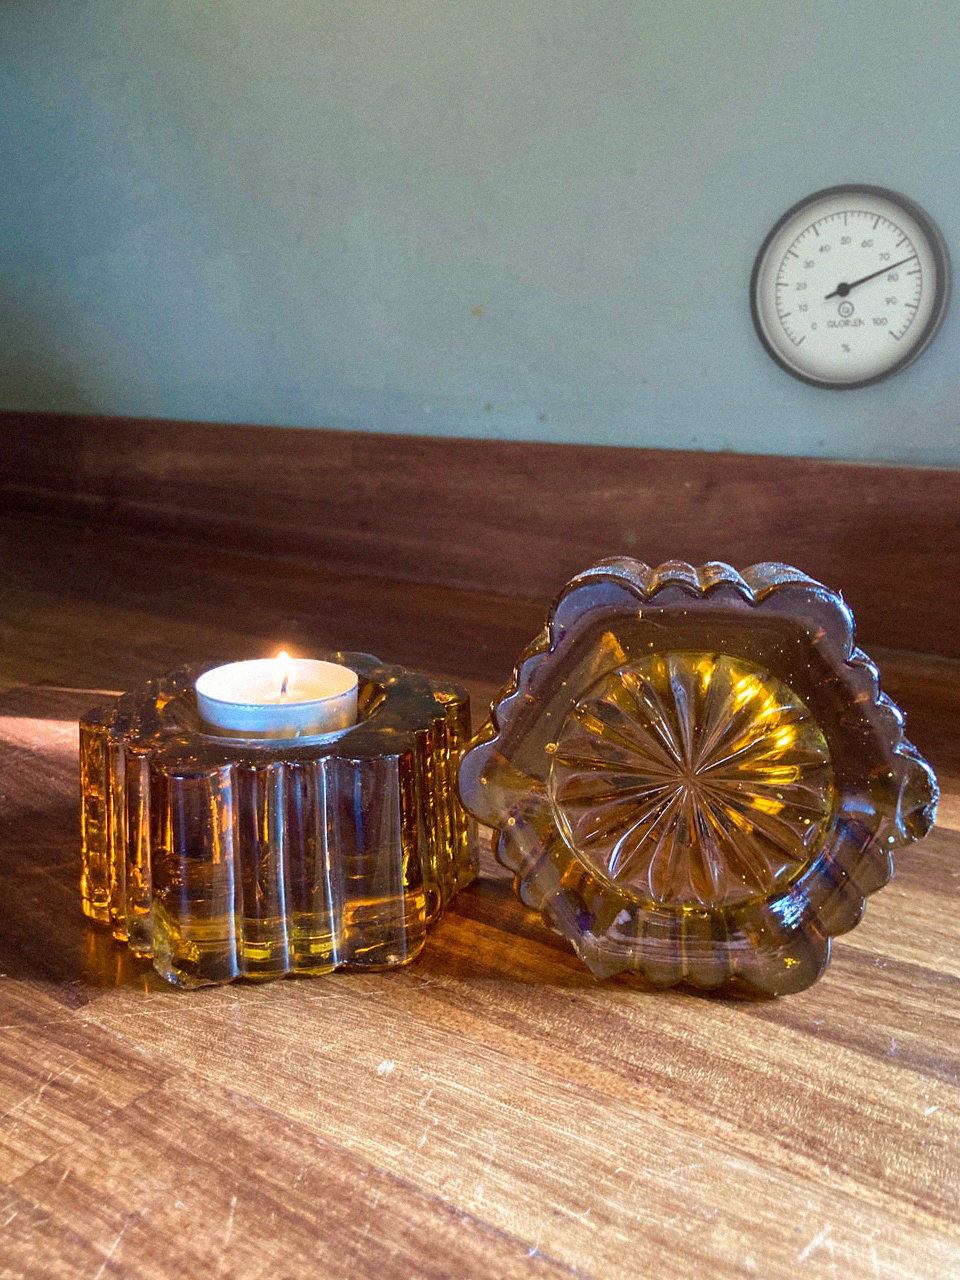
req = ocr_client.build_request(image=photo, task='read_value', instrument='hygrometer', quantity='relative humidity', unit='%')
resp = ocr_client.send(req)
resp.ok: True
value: 76 %
